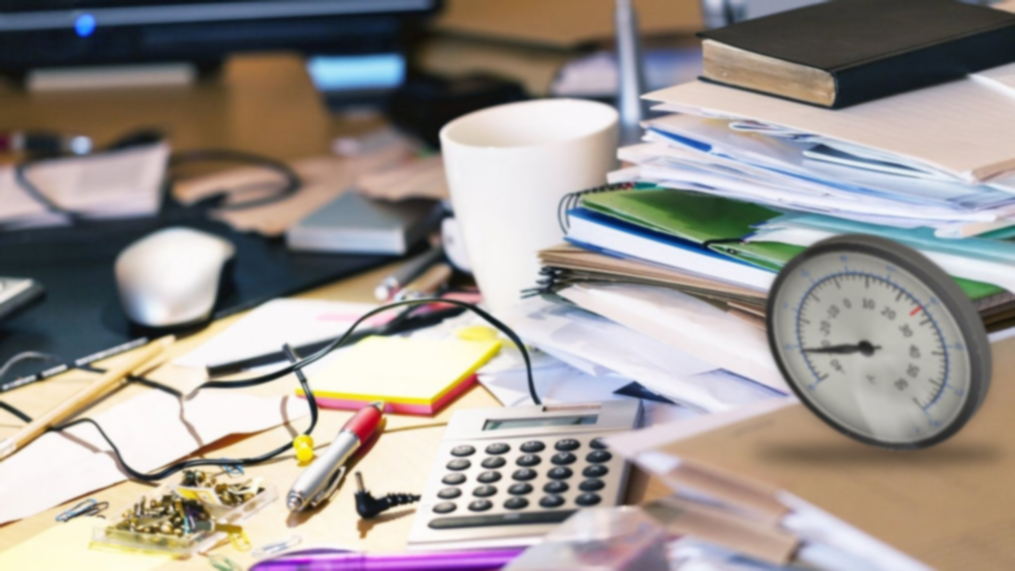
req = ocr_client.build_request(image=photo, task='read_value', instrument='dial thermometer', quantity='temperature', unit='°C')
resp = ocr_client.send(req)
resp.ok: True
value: -30 °C
